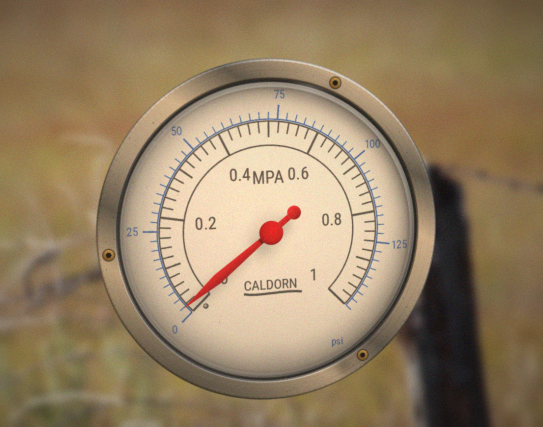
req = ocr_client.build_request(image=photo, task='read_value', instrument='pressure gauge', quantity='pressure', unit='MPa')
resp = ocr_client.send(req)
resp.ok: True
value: 0.02 MPa
